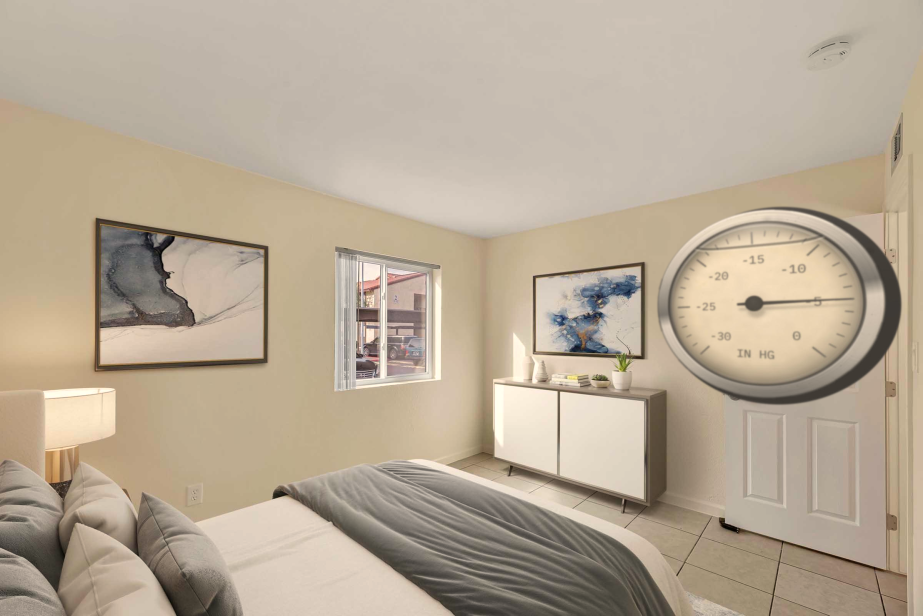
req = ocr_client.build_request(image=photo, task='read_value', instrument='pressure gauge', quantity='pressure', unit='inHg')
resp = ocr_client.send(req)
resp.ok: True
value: -5 inHg
